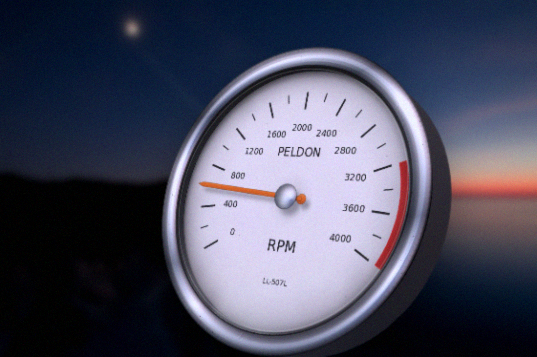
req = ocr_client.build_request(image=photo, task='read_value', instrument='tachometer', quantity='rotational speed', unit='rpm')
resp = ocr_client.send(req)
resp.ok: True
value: 600 rpm
